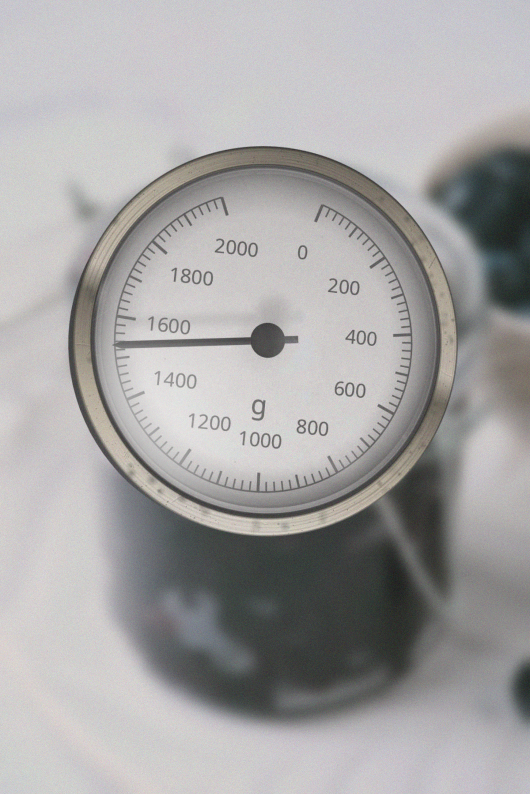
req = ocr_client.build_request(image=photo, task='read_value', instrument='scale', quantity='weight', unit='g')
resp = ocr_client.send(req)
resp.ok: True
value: 1530 g
